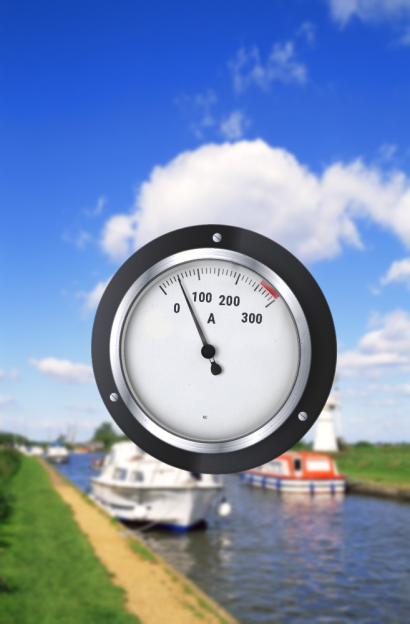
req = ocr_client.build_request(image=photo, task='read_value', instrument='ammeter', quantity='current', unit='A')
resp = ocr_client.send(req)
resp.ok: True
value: 50 A
